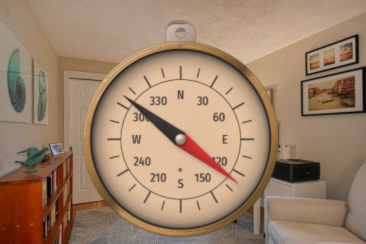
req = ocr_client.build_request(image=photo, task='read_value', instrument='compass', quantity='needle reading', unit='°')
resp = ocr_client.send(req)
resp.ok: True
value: 127.5 °
